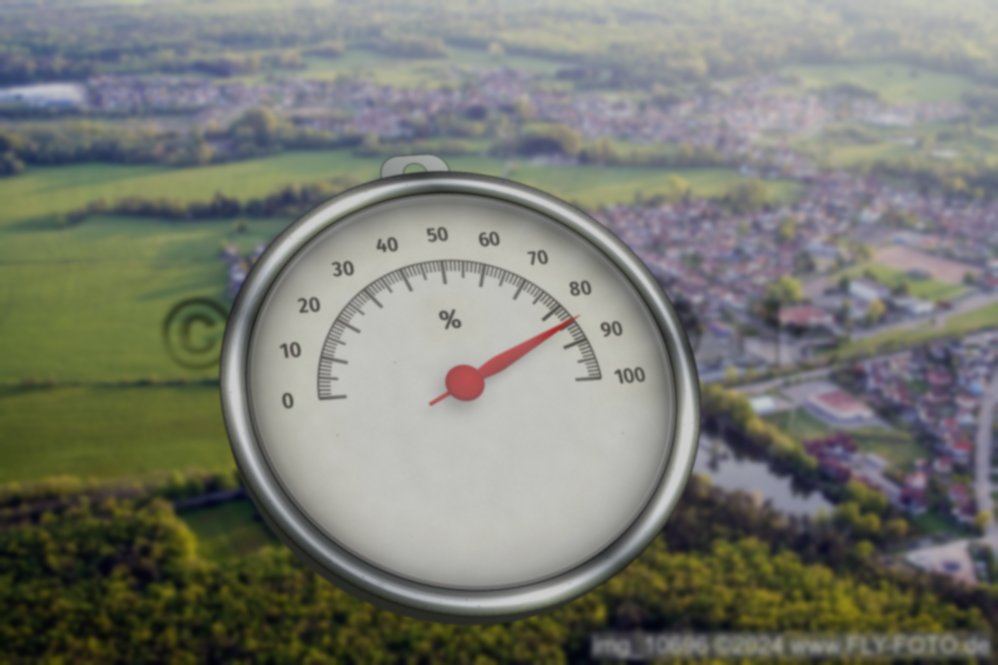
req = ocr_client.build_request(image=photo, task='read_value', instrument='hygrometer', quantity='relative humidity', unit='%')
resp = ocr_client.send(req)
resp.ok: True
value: 85 %
